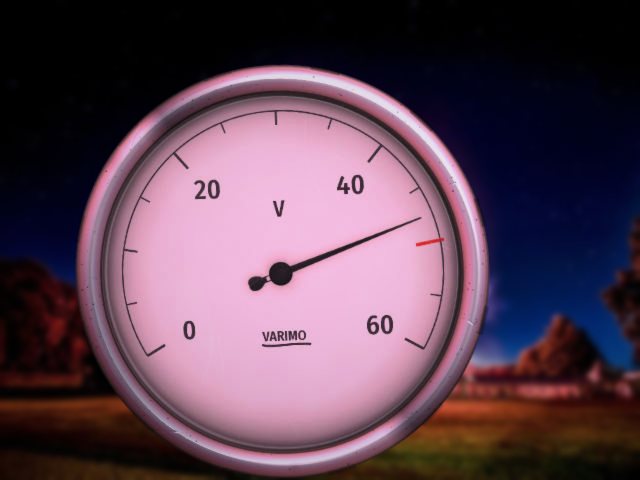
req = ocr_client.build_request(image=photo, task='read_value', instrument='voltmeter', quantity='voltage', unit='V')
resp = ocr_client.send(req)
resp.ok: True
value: 47.5 V
